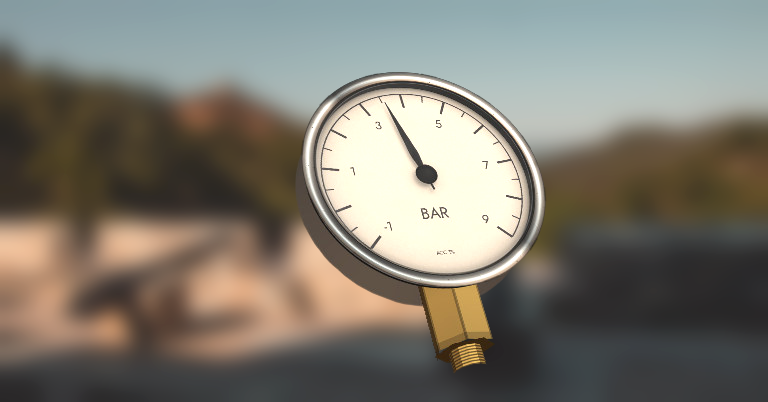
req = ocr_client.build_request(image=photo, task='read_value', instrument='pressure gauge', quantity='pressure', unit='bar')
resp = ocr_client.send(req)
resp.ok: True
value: 3.5 bar
